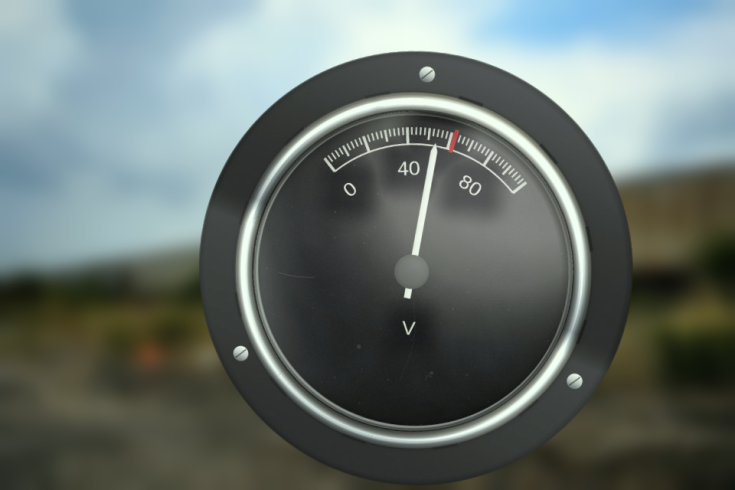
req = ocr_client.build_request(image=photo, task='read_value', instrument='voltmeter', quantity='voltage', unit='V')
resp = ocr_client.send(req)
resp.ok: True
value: 54 V
